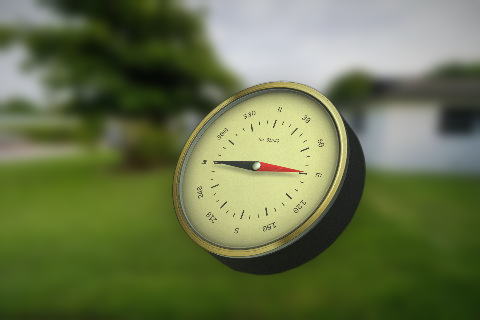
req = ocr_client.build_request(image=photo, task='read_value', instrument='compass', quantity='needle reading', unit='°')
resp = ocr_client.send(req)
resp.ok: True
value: 90 °
